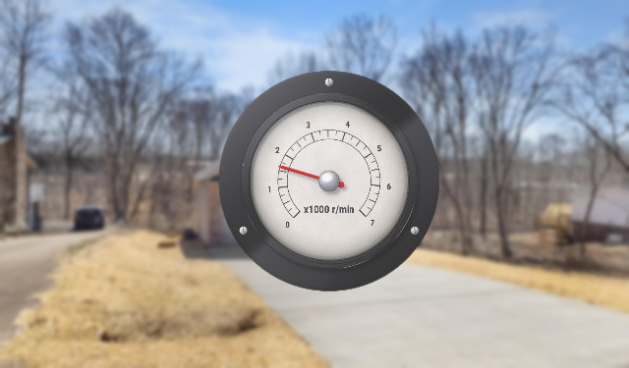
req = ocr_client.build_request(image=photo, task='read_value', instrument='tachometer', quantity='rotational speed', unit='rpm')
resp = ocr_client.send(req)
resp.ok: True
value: 1625 rpm
